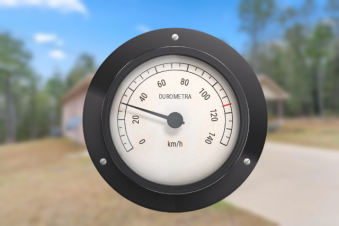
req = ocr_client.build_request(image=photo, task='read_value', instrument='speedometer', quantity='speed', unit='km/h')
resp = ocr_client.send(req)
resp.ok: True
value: 30 km/h
